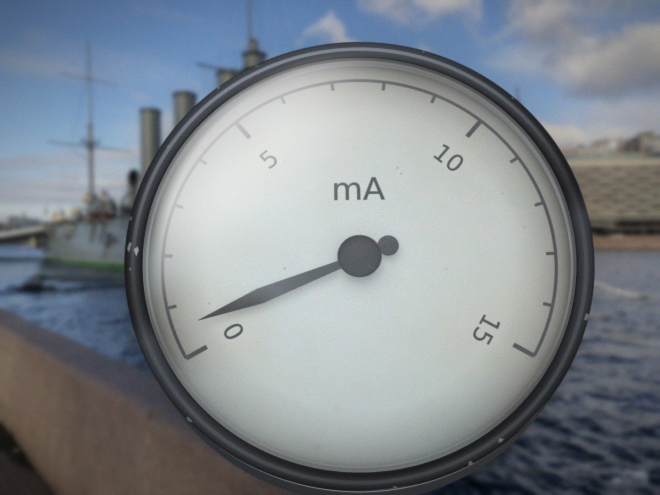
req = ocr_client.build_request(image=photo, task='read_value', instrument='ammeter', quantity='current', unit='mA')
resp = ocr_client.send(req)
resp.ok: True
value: 0.5 mA
